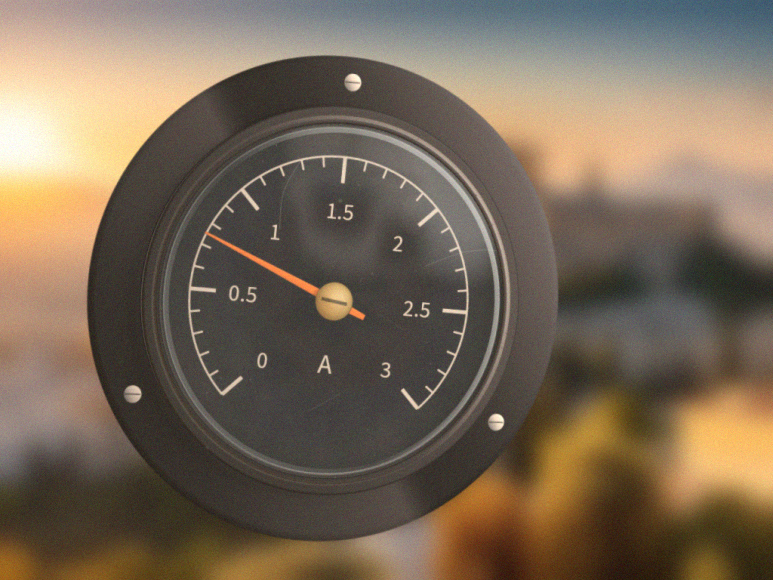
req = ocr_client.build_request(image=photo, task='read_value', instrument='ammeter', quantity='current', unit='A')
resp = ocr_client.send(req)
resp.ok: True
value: 0.75 A
